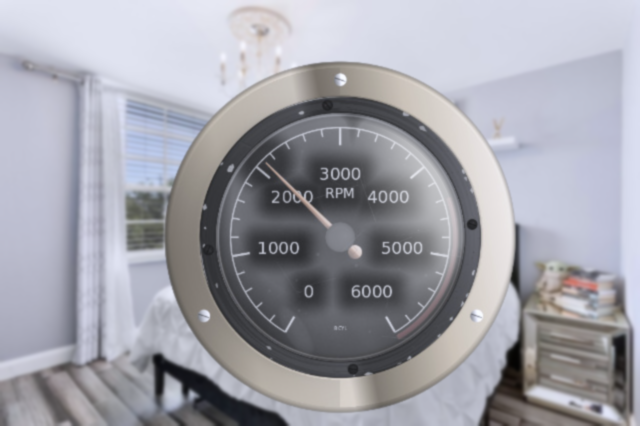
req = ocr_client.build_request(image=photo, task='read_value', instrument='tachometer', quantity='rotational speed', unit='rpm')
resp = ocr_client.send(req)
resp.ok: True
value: 2100 rpm
